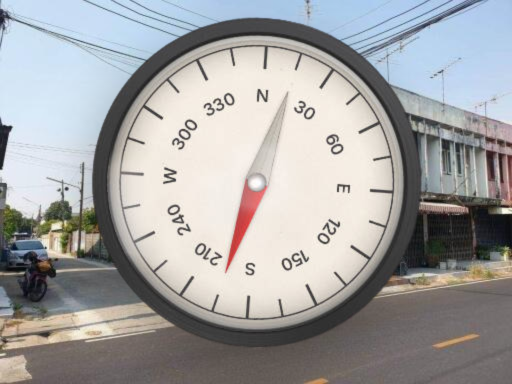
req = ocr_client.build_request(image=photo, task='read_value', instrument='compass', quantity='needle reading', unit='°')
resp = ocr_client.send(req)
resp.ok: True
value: 195 °
